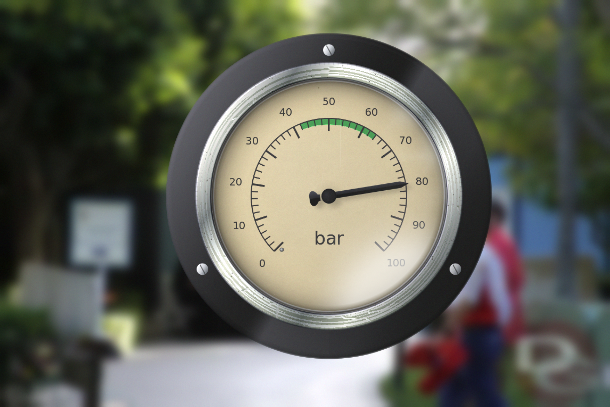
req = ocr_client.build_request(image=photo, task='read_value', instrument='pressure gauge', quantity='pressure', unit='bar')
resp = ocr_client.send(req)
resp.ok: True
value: 80 bar
